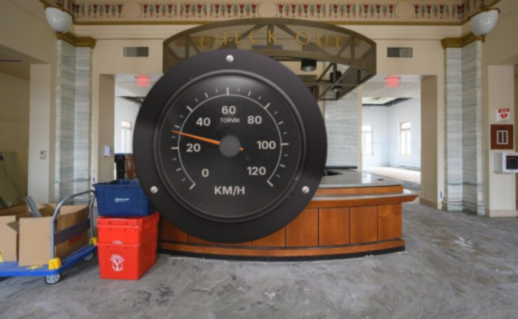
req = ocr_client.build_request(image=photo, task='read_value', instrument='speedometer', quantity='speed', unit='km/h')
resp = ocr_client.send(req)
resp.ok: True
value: 27.5 km/h
